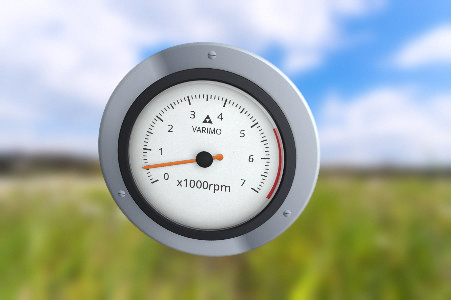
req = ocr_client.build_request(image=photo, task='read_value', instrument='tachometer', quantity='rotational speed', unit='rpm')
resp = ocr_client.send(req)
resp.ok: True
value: 500 rpm
